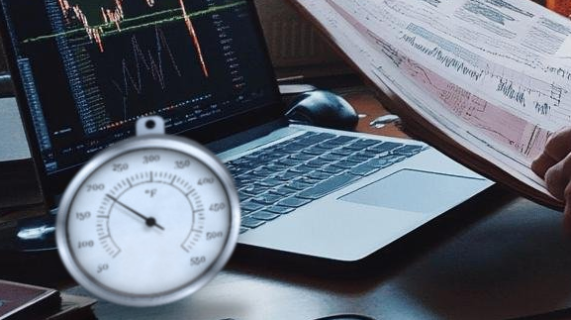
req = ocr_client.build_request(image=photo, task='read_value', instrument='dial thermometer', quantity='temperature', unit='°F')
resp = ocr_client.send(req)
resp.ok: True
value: 200 °F
